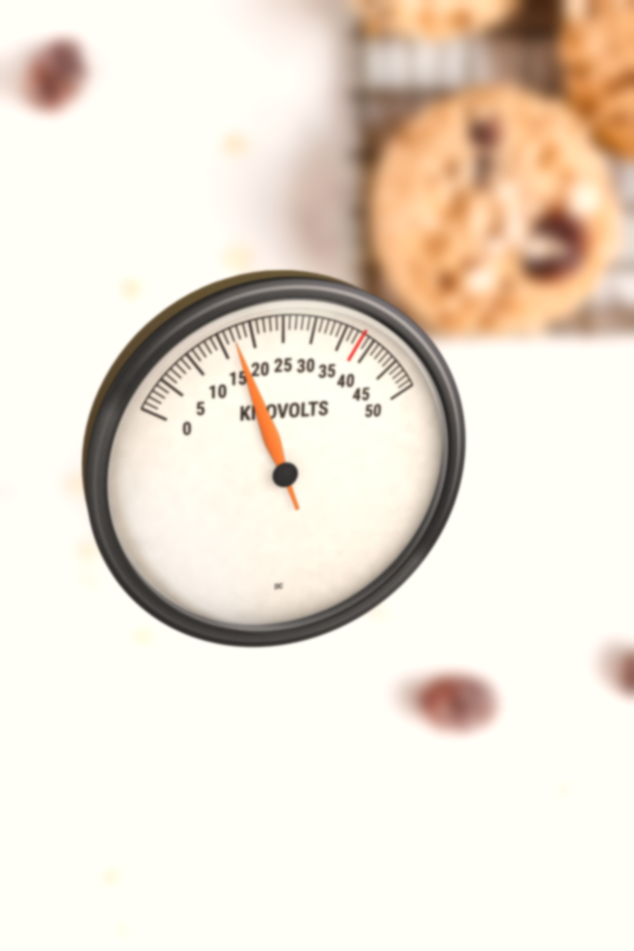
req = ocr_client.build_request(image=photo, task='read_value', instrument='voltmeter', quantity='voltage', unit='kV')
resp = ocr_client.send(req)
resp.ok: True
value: 17 kV
